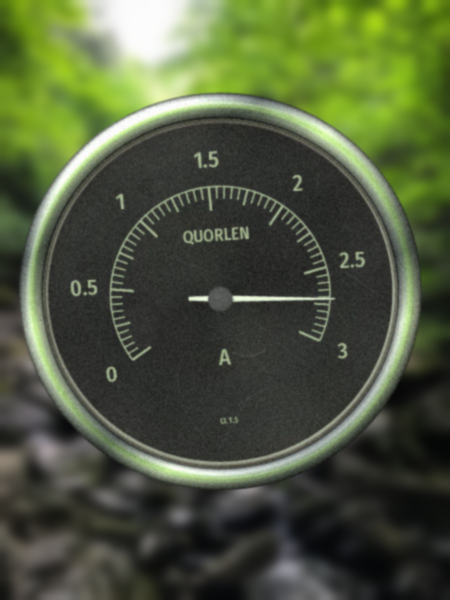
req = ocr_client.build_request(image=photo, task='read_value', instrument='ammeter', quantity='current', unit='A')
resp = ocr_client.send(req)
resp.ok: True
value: 2.7 A
